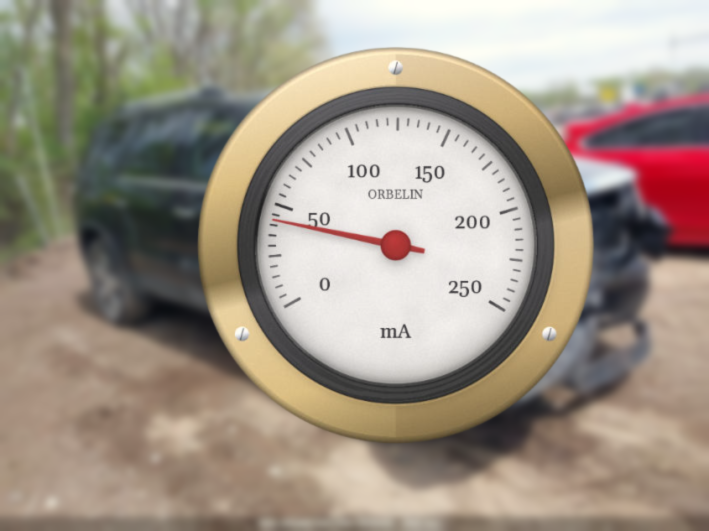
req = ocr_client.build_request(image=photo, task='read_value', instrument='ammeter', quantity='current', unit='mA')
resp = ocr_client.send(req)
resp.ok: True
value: 42.5 mA
